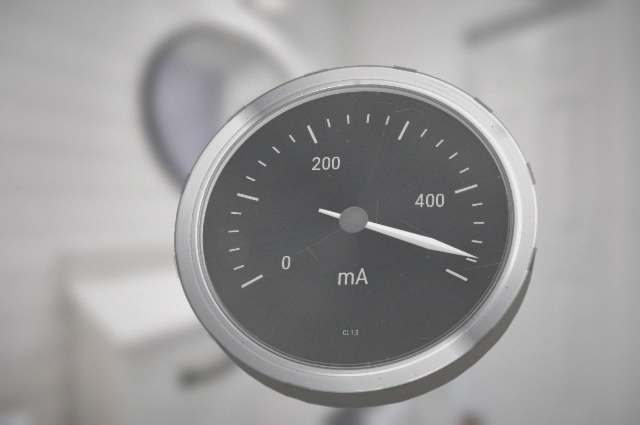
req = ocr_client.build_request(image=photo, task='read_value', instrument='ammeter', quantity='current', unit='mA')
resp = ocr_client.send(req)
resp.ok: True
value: 480 mA
